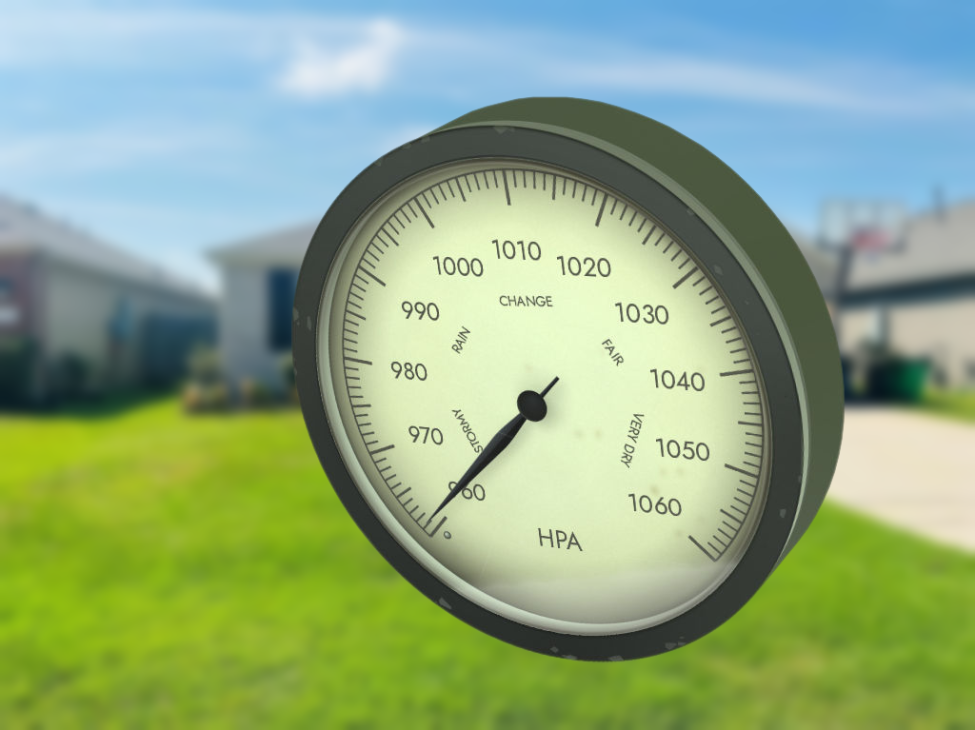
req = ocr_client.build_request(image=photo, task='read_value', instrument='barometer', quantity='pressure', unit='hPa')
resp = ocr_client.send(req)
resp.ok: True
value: 961 hPa
